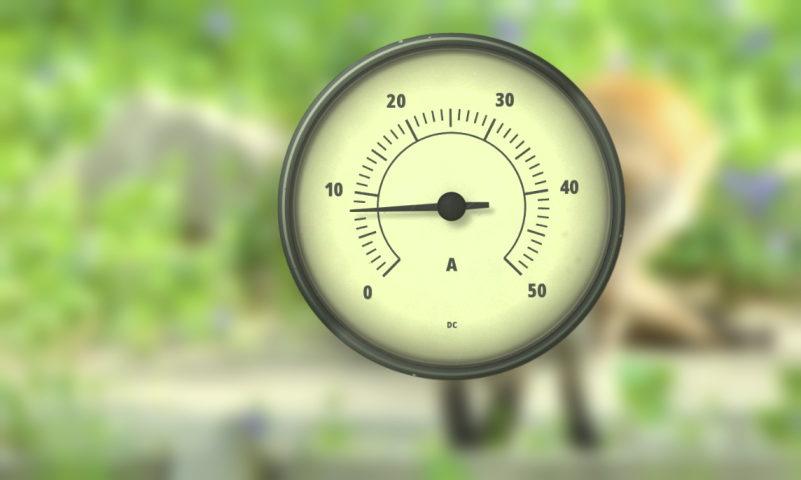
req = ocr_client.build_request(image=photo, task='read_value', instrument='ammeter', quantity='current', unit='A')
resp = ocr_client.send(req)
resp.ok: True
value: 8 A
